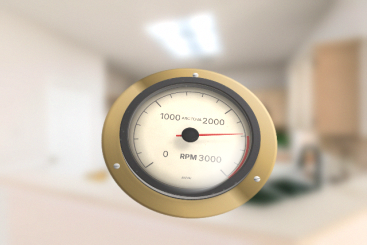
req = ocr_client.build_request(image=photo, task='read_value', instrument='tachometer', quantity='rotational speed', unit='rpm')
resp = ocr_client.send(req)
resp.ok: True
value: 2400 rpm
